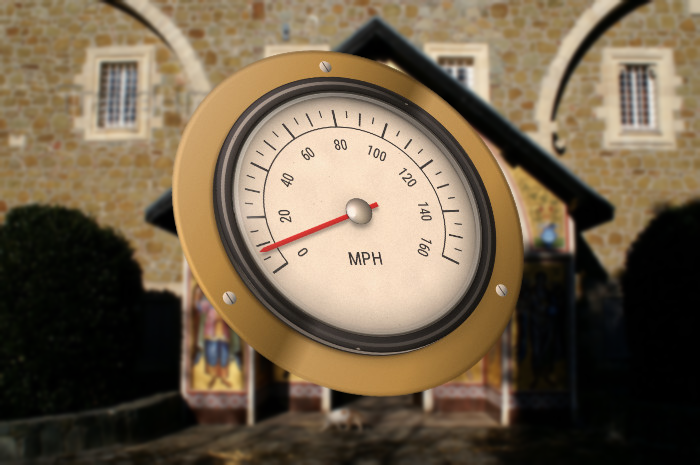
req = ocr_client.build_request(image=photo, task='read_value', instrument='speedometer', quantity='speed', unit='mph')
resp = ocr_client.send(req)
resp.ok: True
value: 7.5 mph
